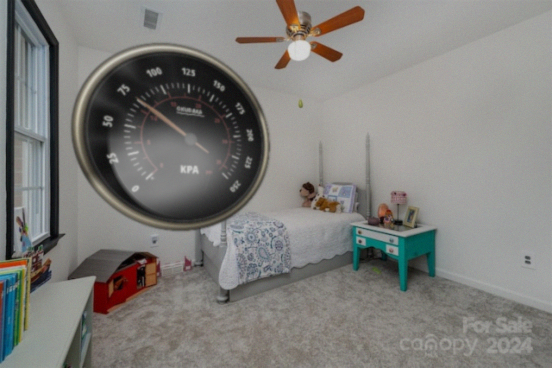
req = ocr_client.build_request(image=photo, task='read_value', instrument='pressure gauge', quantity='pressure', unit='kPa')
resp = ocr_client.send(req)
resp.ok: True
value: 75 kPa
